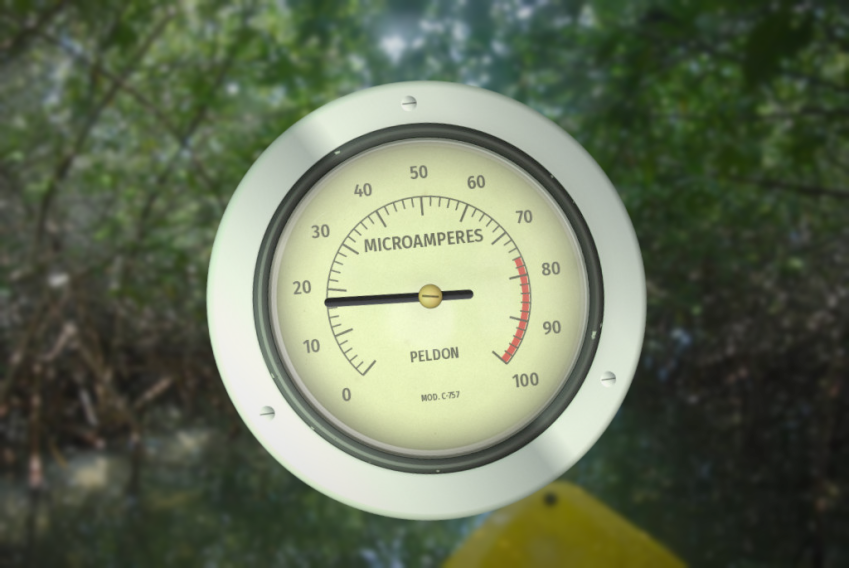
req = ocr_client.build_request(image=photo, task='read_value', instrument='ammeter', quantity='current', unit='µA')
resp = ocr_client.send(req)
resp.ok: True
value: 17 µA
